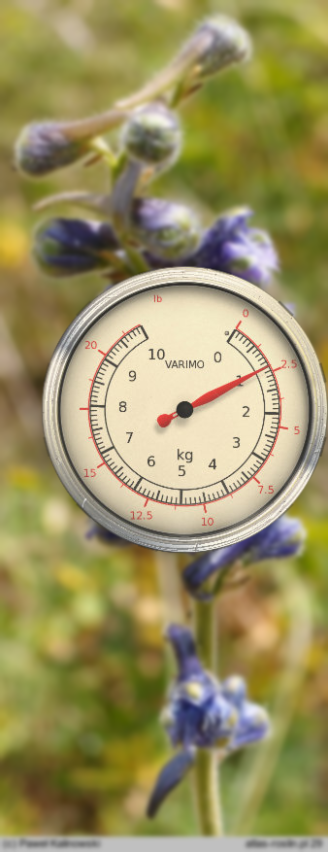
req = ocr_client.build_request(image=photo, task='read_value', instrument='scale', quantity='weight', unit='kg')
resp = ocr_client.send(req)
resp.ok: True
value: 1 kg
